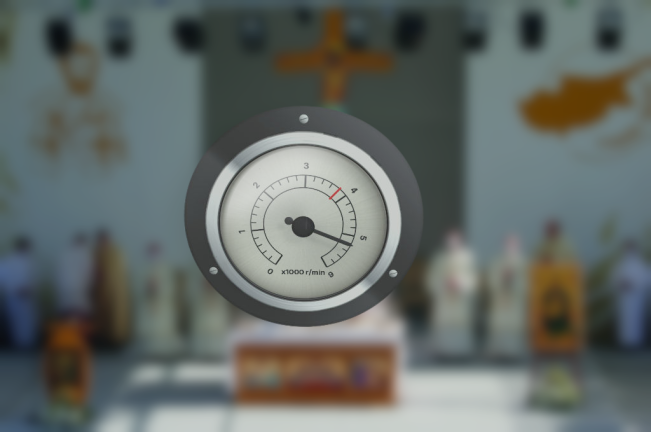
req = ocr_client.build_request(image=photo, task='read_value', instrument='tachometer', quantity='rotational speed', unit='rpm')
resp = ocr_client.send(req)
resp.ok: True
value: 5200 rpm
